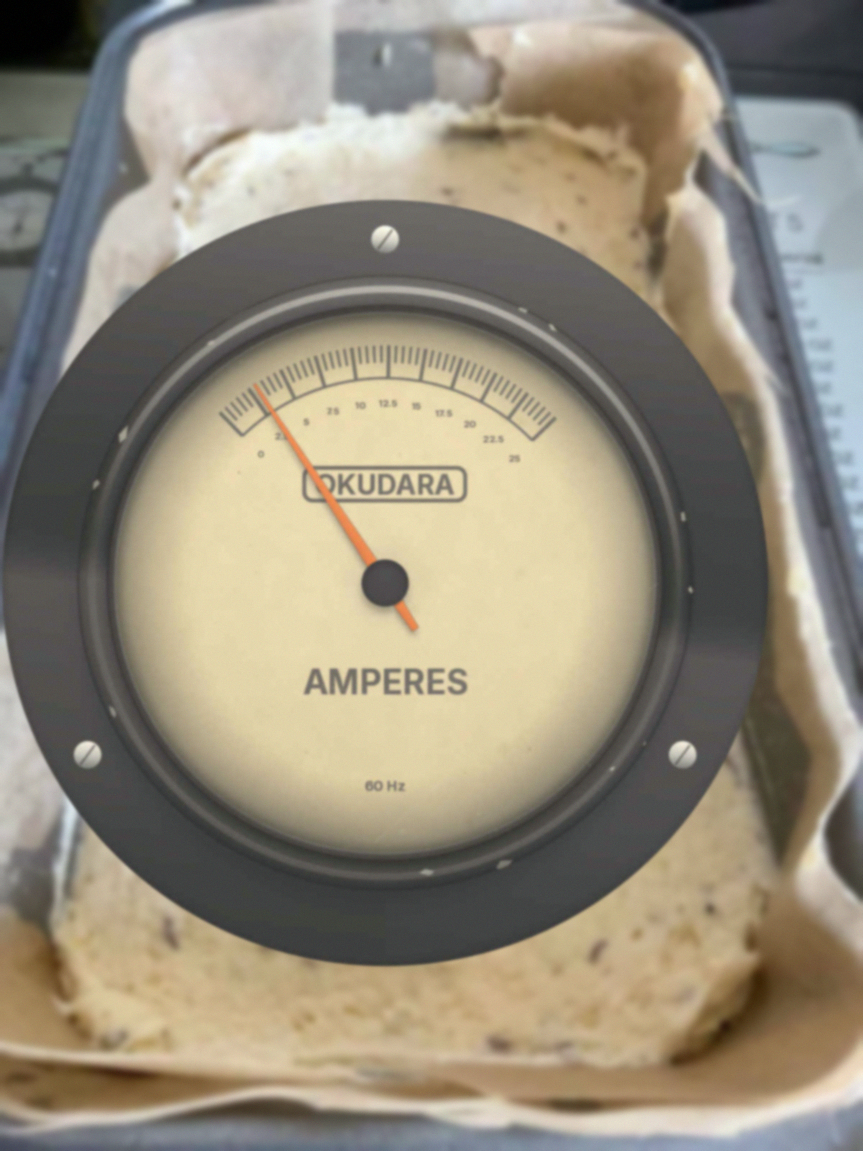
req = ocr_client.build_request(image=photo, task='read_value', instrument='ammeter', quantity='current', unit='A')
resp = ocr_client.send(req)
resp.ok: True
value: 3 A
